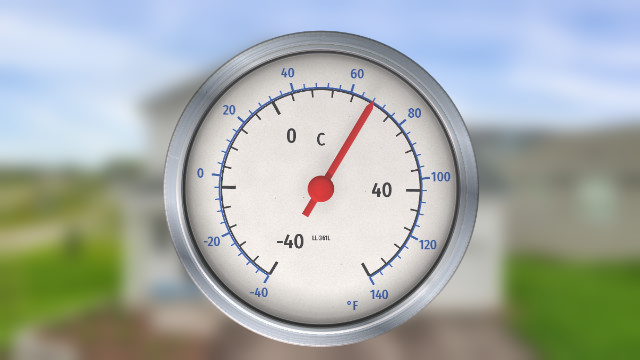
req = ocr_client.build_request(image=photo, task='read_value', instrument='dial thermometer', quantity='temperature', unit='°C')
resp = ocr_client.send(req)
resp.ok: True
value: 20 °C
